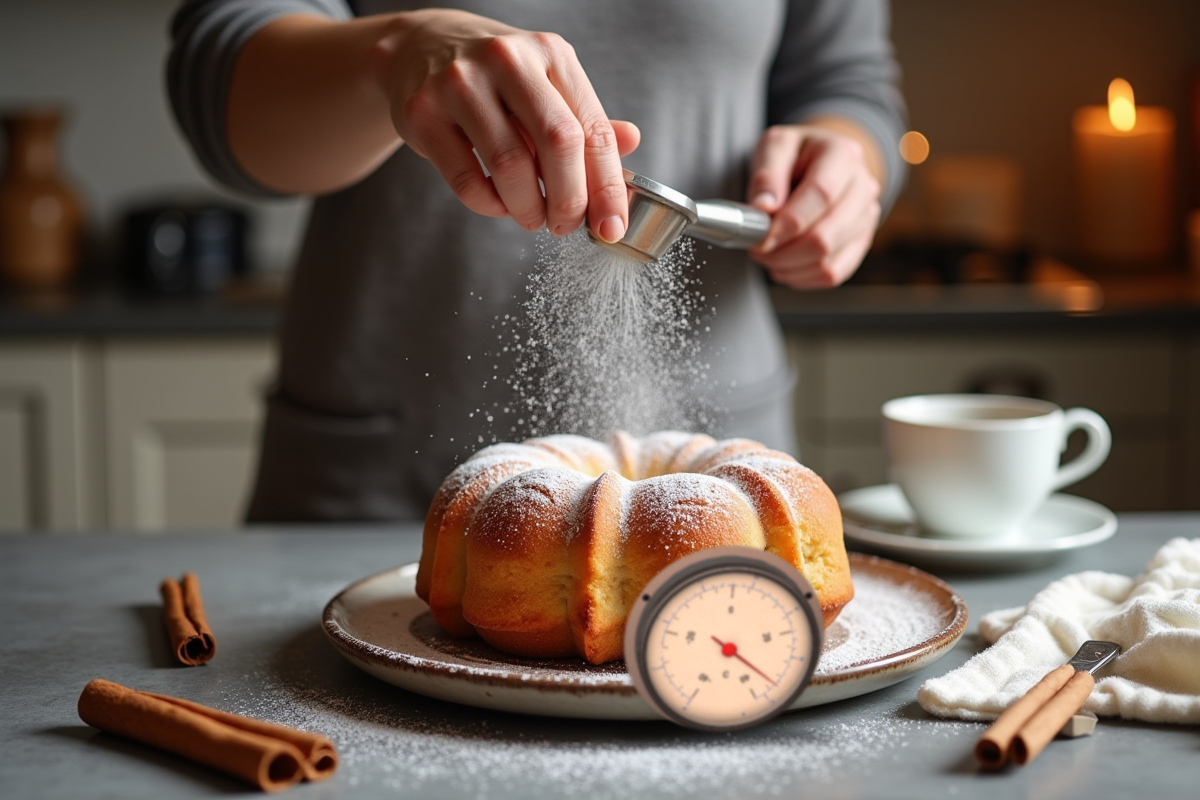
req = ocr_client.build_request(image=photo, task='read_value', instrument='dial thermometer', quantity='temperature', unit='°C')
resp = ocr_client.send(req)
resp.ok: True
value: 34 °C
